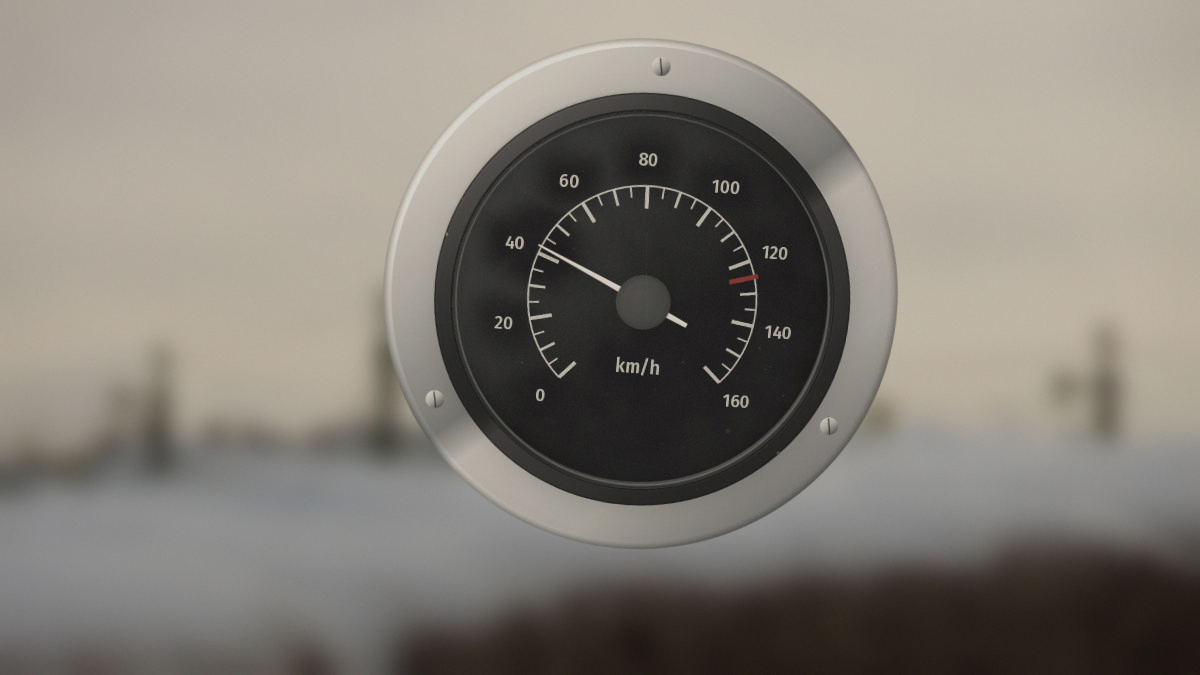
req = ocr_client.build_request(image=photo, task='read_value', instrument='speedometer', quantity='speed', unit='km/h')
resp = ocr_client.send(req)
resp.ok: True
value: 42.5 km/h
